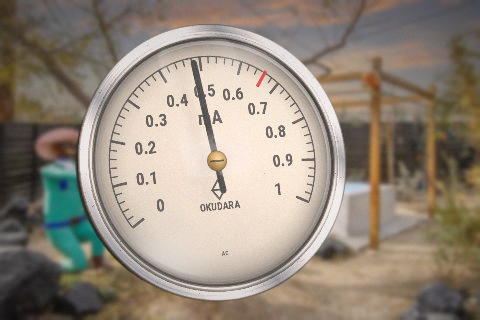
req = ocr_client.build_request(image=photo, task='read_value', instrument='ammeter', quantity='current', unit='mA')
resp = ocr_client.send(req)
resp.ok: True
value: 0.48 mA
